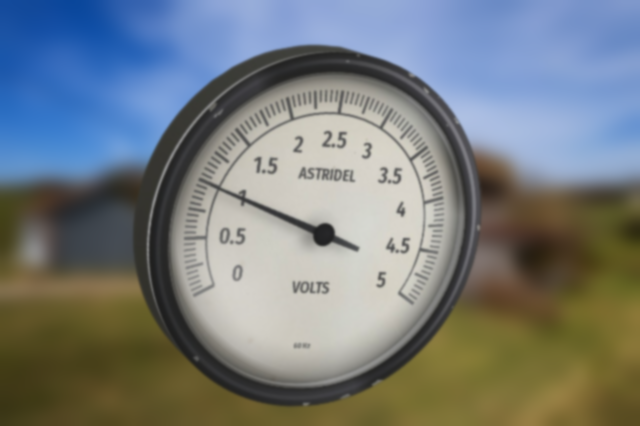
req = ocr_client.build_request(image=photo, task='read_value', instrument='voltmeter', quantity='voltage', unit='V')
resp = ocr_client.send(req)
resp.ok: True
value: 1 V
